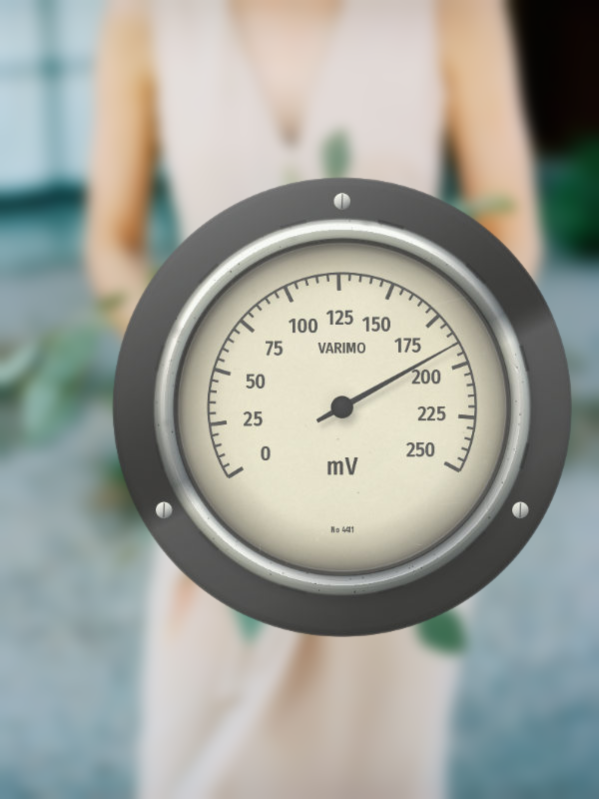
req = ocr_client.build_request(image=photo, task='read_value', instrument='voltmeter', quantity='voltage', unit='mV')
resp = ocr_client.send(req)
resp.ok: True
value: 190 mV
